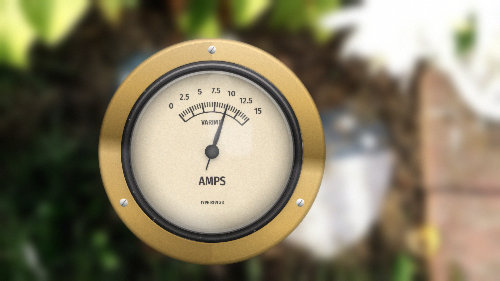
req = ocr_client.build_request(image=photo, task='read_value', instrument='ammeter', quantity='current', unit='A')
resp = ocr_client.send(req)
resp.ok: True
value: 10 A
